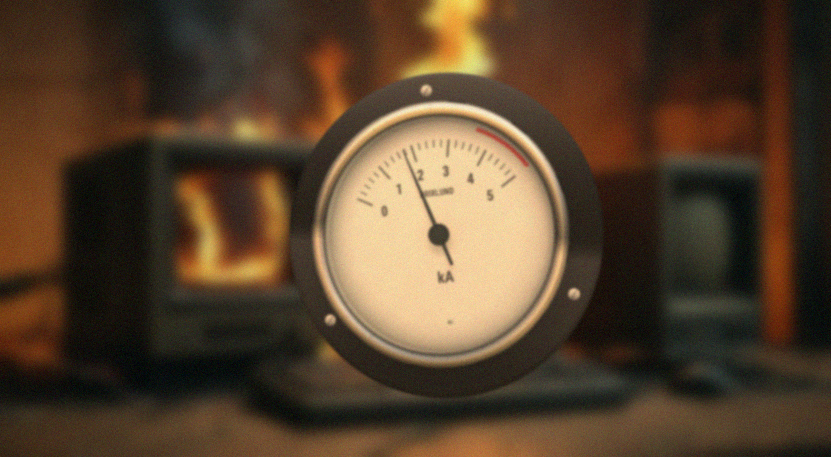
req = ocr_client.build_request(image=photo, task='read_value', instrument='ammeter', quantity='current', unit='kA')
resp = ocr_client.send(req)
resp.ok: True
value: 1.8 kA
